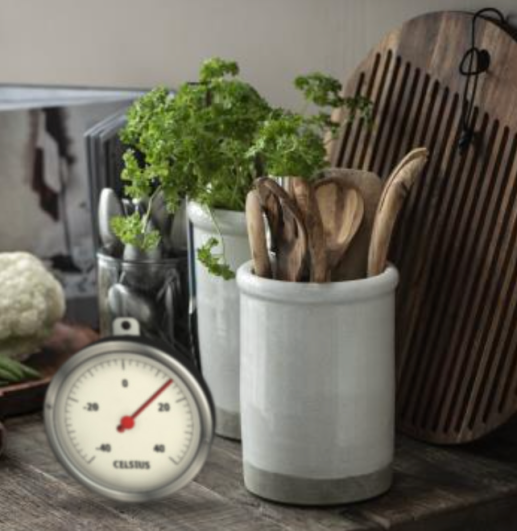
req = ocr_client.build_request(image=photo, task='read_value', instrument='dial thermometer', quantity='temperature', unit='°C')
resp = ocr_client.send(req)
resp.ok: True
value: 14 °C
